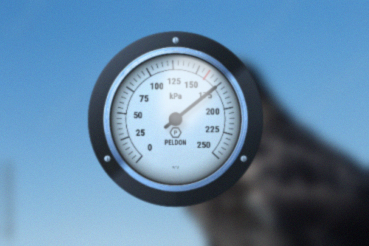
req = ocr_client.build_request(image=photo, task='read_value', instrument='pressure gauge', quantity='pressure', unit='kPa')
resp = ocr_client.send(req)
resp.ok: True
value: 175 kPa
